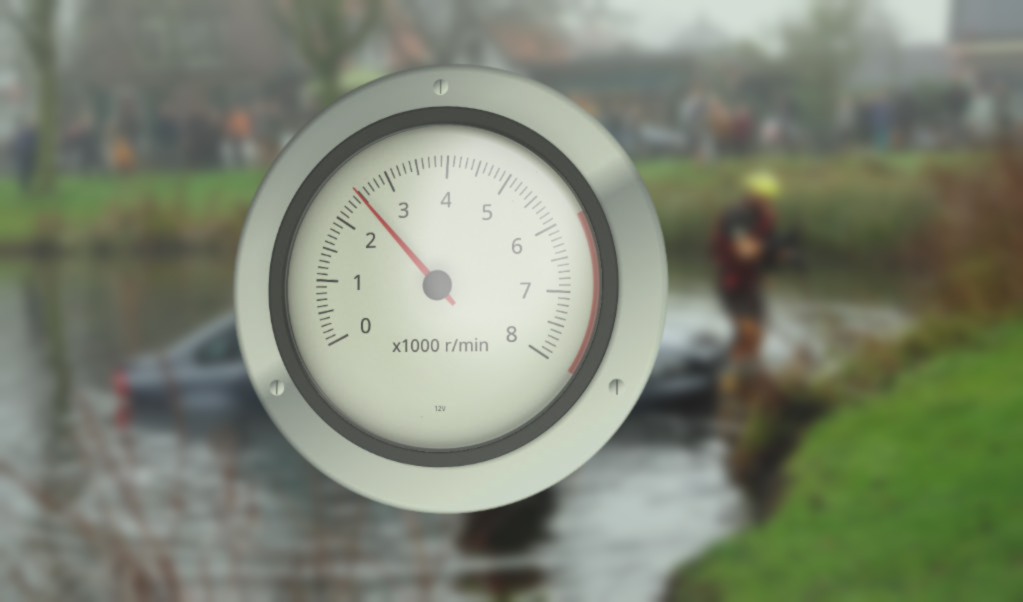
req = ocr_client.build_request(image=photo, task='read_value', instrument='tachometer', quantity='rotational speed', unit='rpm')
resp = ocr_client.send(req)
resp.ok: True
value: 2500 rpm
